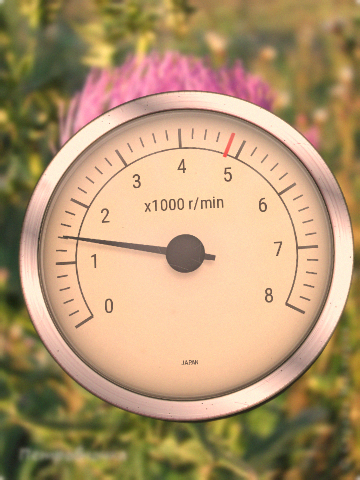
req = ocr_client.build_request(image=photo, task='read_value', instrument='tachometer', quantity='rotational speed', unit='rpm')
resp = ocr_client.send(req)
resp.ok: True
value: 1400 rpm
